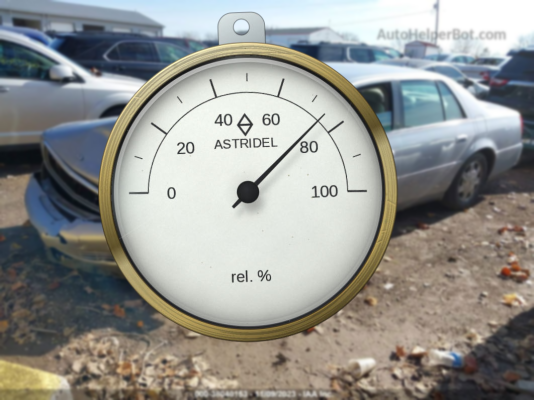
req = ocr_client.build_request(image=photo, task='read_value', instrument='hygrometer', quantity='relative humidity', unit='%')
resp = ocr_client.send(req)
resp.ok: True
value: 75 %
